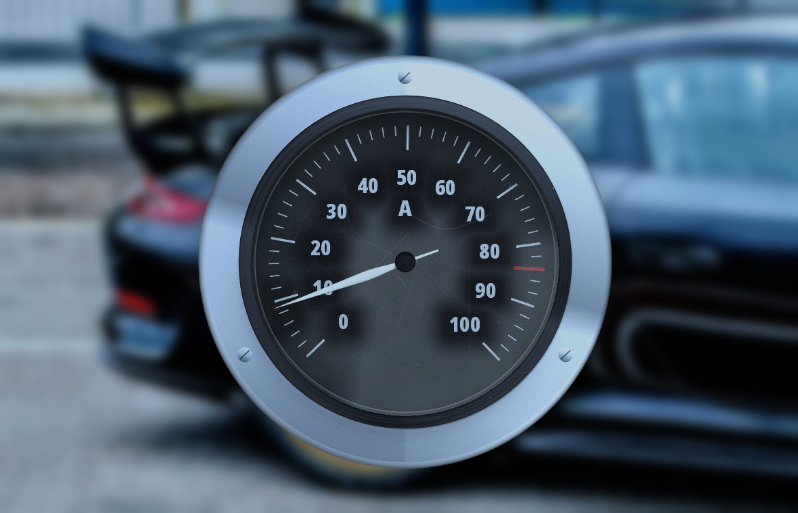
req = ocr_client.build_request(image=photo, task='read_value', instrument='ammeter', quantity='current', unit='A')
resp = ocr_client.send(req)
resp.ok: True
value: 9 A
